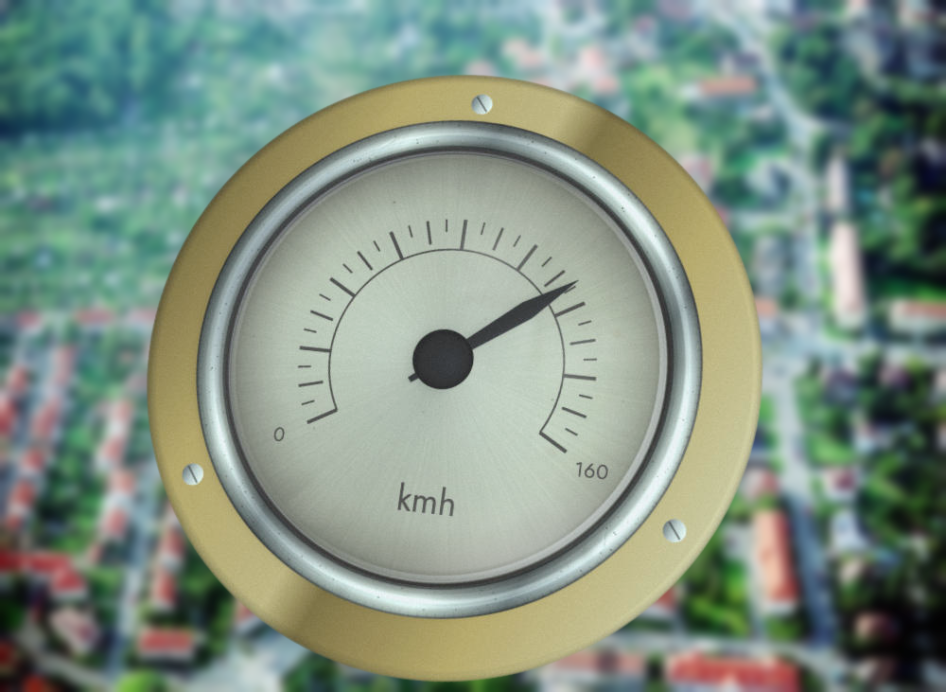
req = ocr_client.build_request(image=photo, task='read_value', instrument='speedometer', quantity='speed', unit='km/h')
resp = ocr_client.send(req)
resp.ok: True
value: 115 km/h
